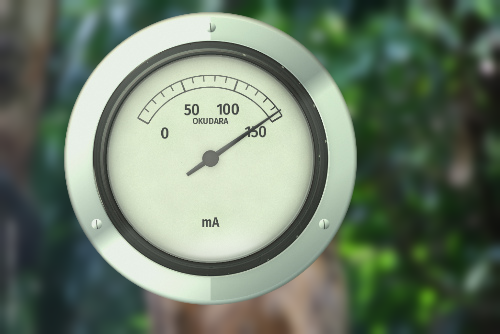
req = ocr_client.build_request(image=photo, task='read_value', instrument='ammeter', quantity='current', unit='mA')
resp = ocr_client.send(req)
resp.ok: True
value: 145 mA
